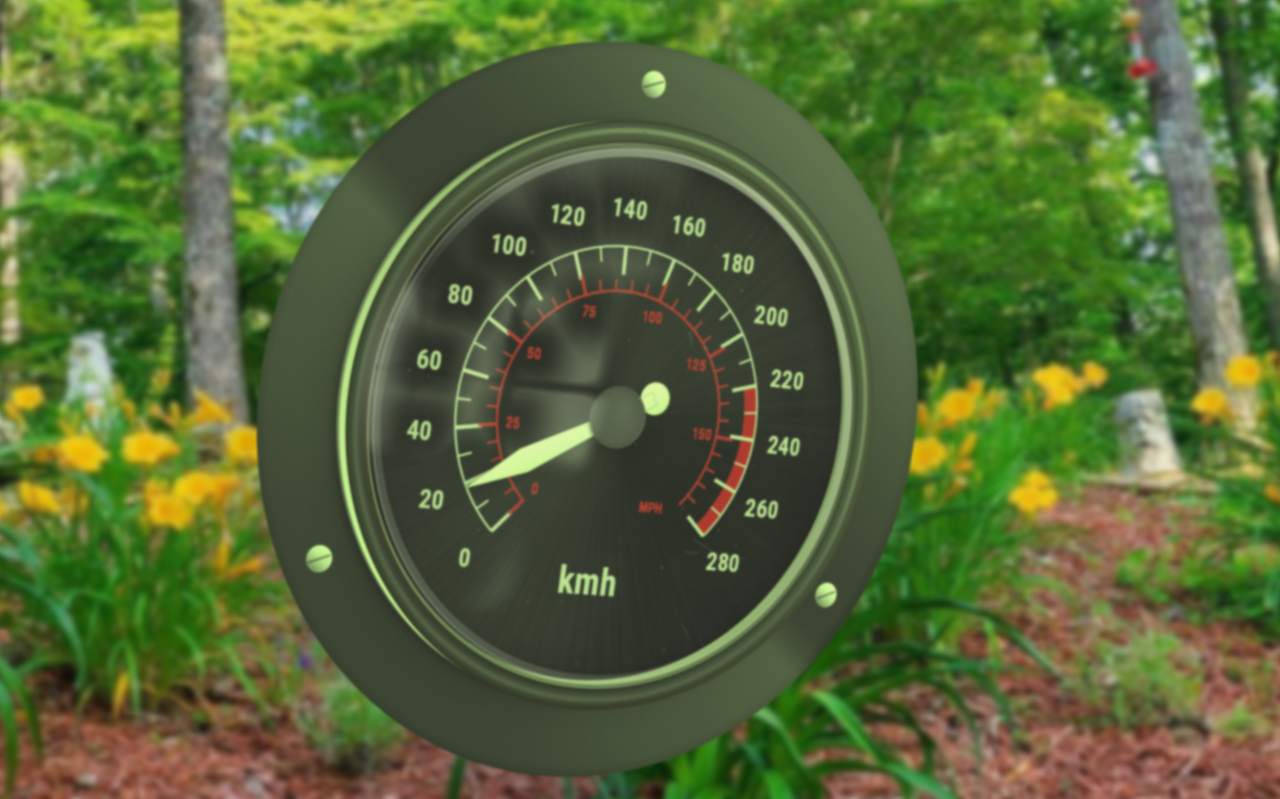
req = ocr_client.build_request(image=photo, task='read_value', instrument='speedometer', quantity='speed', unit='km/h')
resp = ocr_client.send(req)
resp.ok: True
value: 20 km/h
